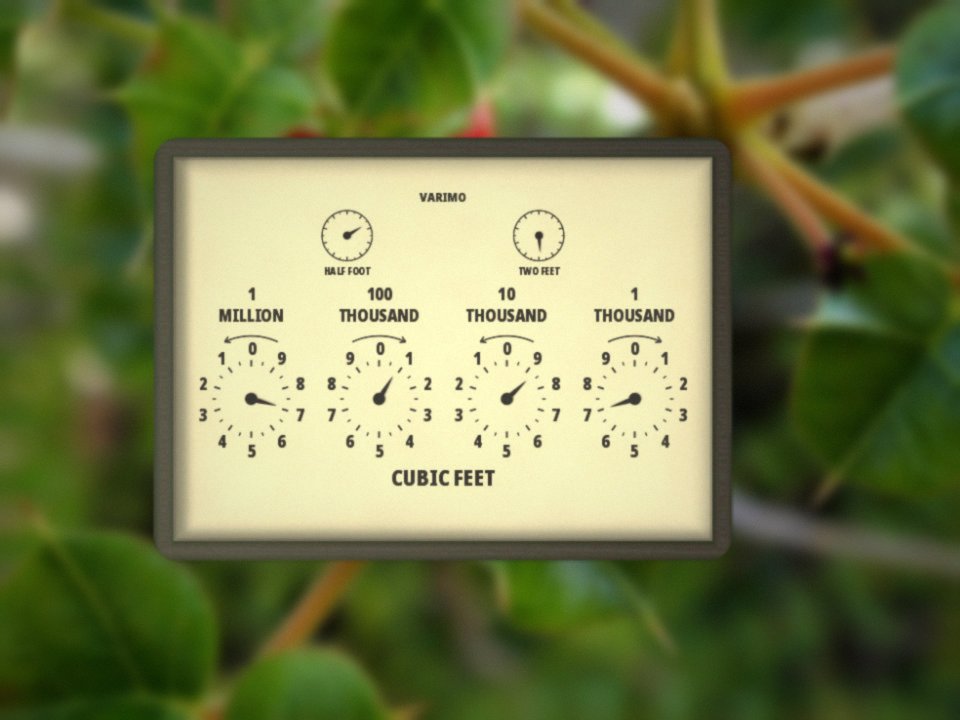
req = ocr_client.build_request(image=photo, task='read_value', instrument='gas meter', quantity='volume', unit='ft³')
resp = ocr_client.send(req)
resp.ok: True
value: 708700 ft³
